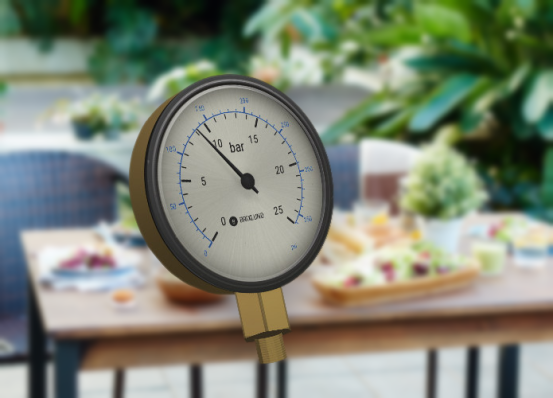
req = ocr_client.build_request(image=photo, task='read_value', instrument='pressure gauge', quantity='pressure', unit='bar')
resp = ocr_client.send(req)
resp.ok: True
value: 9 bar
